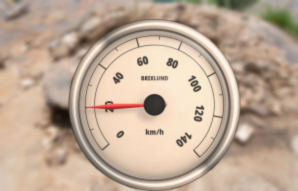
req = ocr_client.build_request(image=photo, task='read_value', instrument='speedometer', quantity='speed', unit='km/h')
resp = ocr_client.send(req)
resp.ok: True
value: 20 km/h
